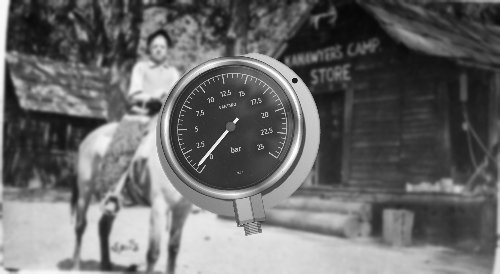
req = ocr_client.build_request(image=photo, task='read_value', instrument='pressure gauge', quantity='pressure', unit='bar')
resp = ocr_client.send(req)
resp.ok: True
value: 0.5 bar
